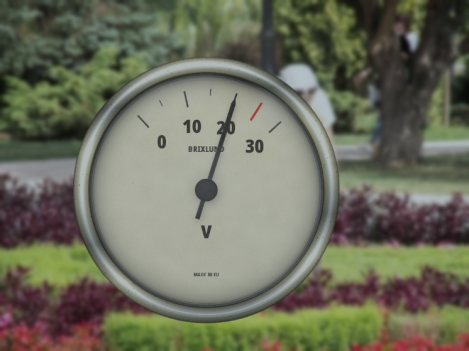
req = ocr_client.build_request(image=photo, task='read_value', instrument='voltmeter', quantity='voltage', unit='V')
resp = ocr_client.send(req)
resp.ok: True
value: 20 V
